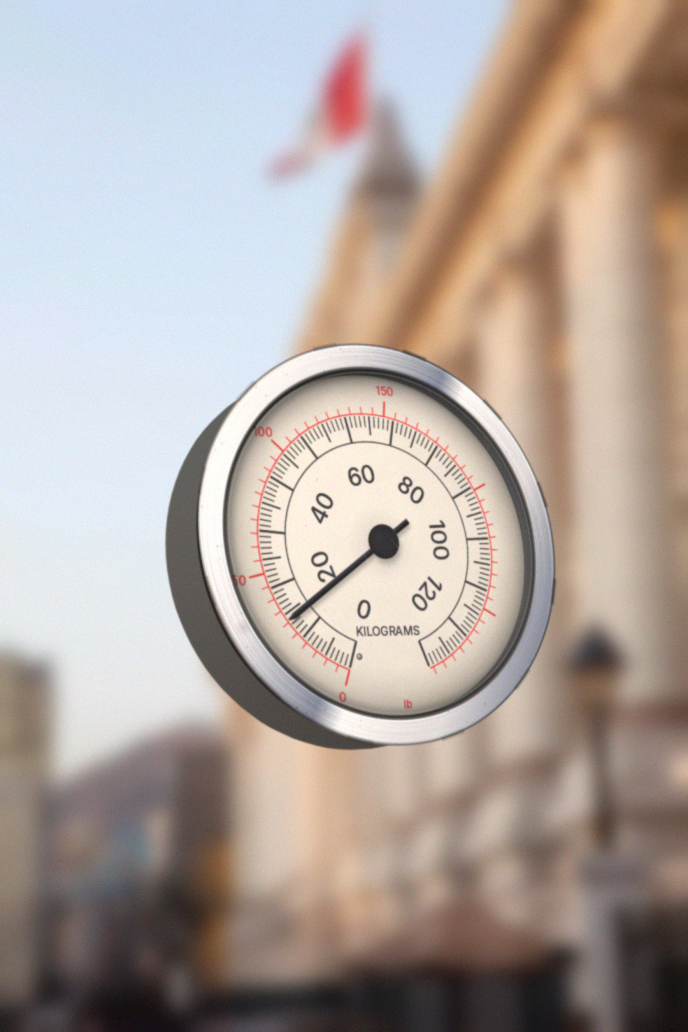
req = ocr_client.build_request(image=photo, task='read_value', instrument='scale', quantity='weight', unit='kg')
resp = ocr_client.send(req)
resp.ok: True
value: 14 kg
